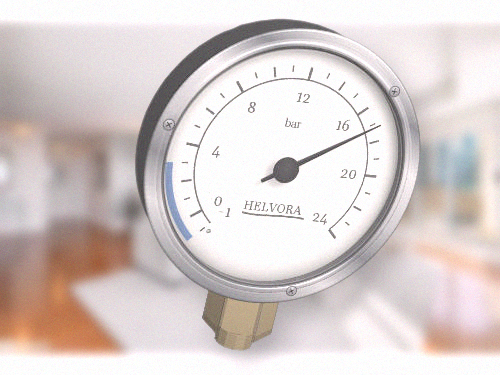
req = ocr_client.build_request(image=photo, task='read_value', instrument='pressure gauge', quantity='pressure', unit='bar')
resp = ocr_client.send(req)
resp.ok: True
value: 17 bar
